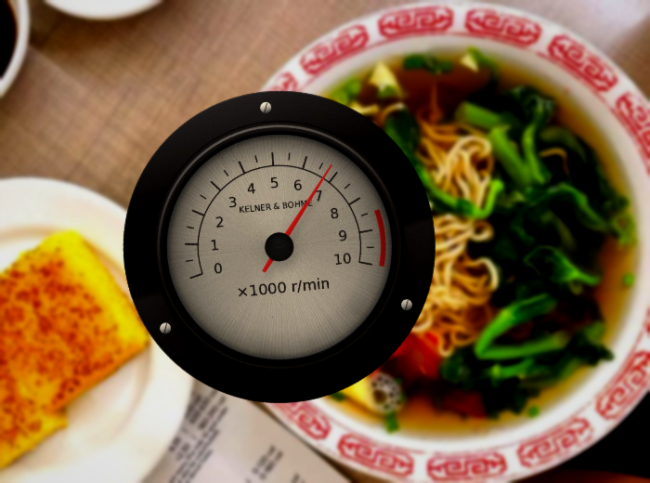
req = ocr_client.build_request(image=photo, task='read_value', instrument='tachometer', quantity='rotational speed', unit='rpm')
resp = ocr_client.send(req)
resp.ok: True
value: 6750 rpm
